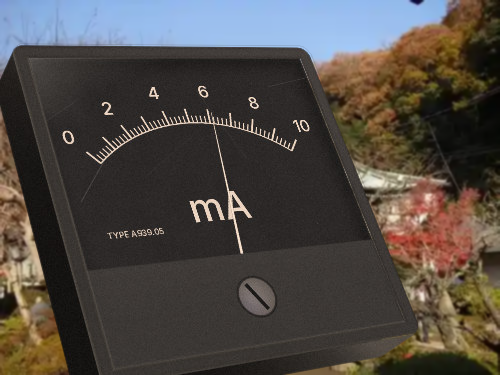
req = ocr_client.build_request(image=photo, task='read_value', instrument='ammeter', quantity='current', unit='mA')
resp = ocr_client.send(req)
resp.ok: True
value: 6 mA
